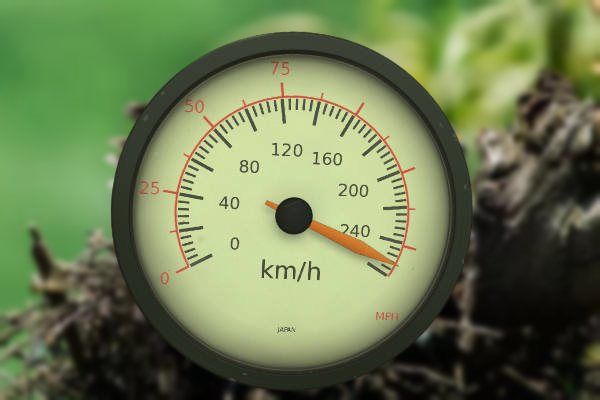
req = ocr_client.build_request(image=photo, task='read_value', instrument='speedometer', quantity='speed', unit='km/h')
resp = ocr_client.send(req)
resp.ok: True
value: 252 km/h
